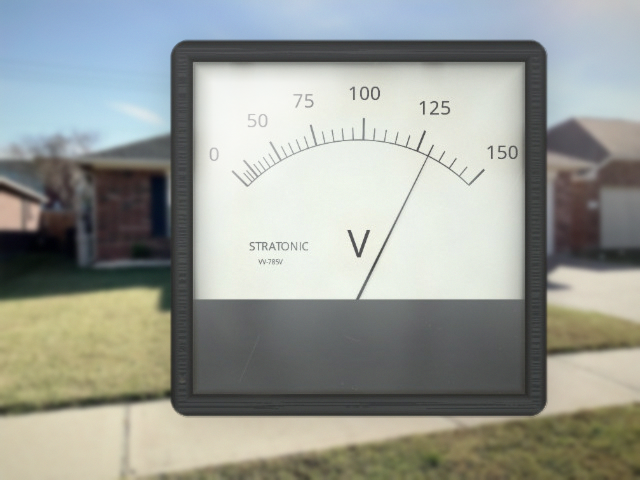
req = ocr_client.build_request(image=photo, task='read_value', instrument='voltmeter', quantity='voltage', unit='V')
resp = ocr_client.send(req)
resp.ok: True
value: 130 V
